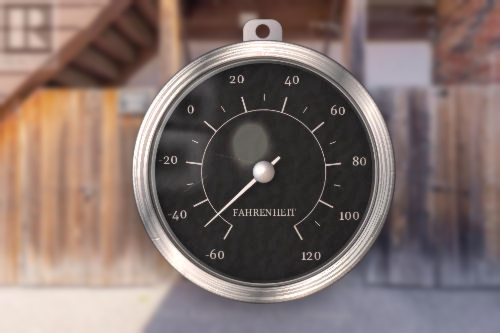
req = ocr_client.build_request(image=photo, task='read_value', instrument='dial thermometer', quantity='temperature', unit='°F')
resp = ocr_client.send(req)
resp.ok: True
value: -50 °F
